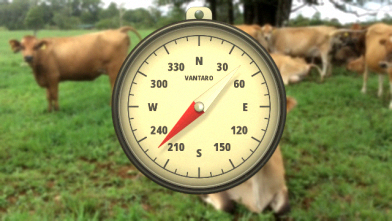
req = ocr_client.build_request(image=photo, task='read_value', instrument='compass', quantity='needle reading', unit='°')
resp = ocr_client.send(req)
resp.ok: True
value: 225 °
